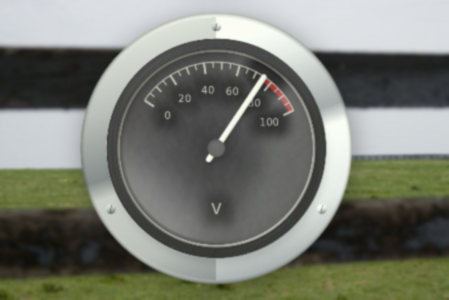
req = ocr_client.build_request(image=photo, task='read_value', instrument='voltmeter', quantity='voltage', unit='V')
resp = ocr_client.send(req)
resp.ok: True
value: 75 V
